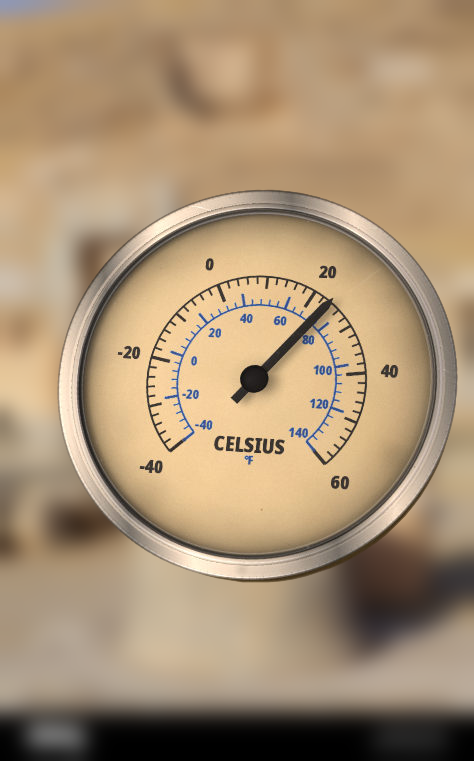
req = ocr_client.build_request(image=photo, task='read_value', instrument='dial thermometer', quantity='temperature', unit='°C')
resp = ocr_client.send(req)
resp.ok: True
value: 24 °C
